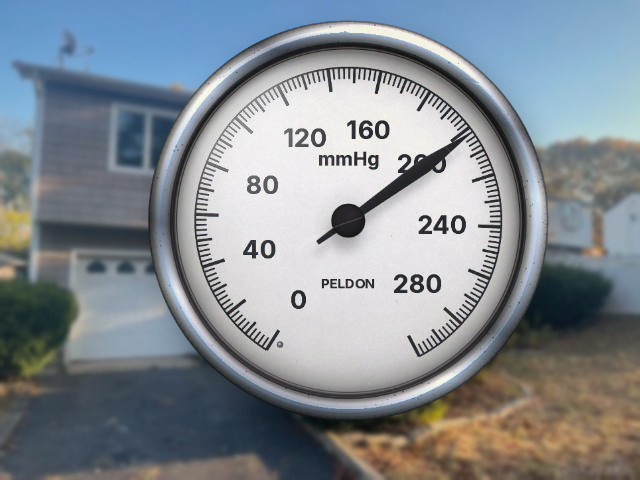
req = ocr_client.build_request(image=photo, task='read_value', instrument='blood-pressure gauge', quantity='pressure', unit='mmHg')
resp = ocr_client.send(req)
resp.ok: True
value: 202 mmHg
